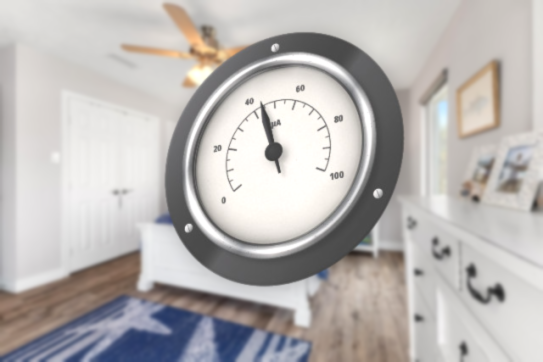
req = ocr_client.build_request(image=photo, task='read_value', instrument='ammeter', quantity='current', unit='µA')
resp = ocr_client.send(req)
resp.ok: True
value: 45 µA
